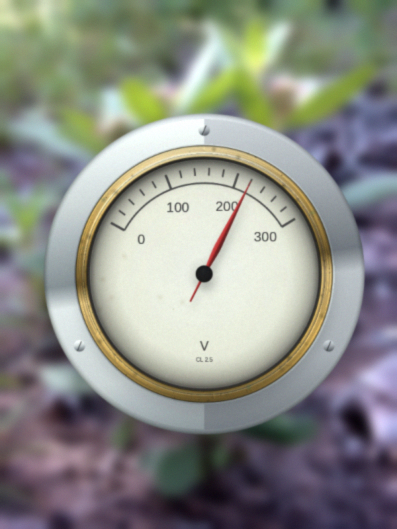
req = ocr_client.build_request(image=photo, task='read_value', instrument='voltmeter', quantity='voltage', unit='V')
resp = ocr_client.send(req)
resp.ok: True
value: 220 V
